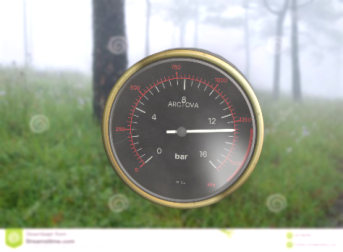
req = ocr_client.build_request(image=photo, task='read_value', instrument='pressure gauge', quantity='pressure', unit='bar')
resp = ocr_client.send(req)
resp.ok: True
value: 13 bar
